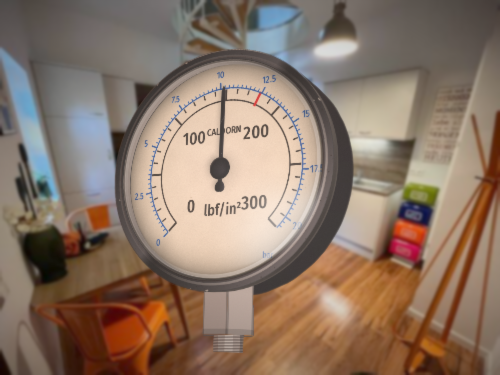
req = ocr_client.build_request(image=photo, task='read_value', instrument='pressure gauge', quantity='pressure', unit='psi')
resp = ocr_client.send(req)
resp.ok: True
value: 150 psi
